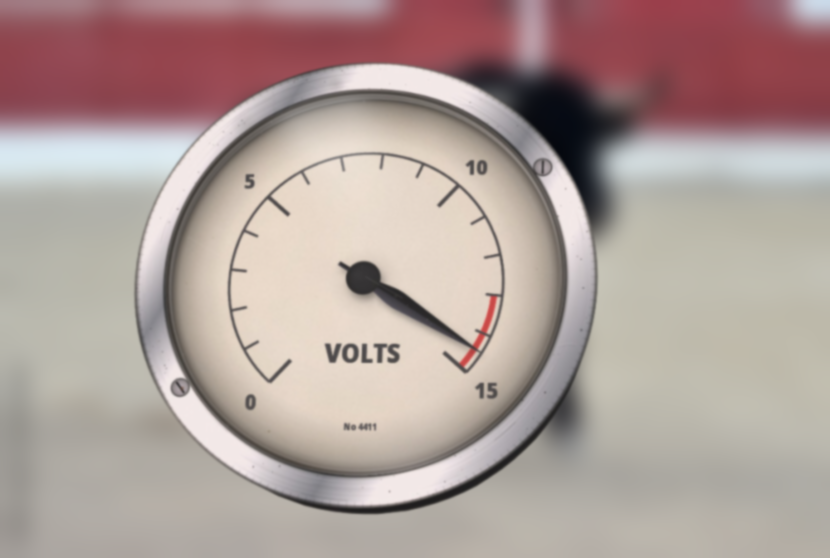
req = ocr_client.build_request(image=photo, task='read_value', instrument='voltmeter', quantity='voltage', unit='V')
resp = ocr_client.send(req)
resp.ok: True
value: 14.5 V
